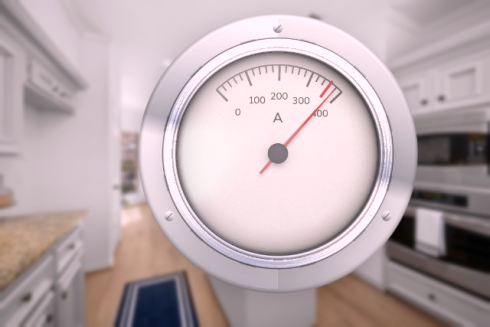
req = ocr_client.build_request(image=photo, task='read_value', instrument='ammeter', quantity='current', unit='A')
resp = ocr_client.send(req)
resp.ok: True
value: 380 A
